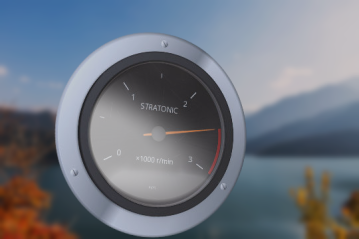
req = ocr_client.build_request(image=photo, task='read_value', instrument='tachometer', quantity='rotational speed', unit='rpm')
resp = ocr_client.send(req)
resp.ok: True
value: 2500 rpm
